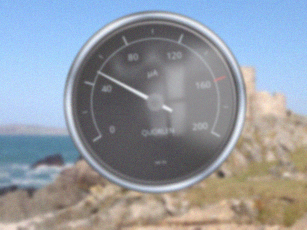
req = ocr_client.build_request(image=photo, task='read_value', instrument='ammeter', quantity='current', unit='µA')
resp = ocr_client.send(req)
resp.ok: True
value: 50 µA
